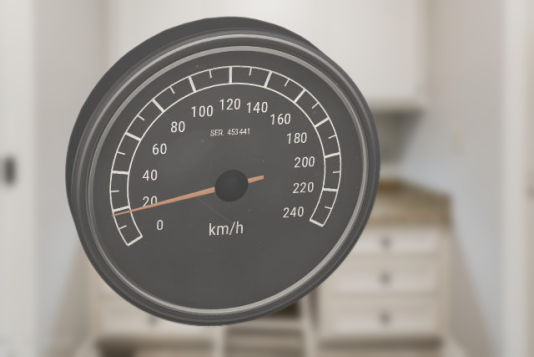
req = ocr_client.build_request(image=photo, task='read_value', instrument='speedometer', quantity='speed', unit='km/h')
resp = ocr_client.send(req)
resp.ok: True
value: 20 km/h
